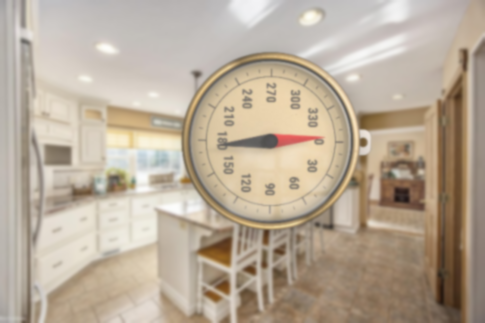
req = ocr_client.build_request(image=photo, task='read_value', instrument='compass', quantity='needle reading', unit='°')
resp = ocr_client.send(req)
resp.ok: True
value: 355 °
